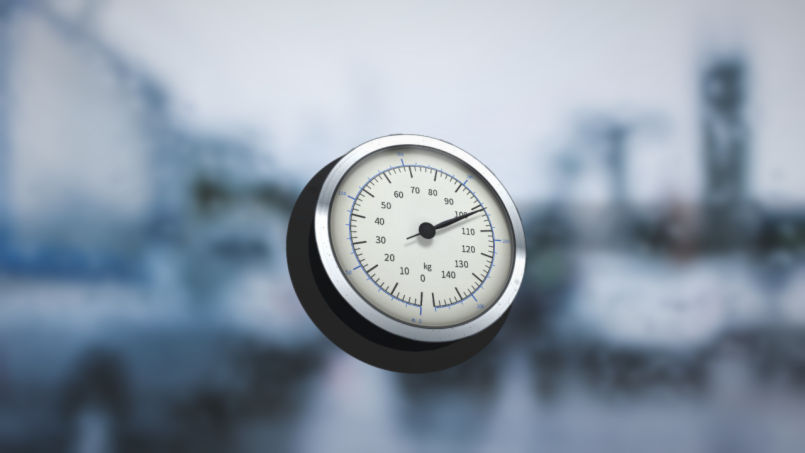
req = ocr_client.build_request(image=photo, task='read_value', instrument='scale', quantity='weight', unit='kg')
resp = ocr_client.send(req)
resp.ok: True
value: 102 kg
